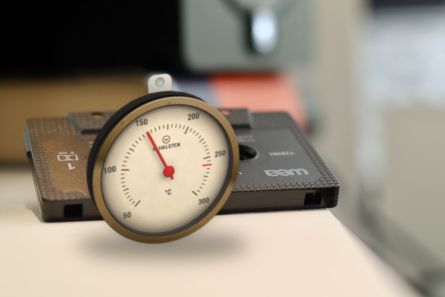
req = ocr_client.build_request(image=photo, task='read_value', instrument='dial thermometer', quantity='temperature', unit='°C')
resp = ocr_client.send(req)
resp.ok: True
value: 150 °C
